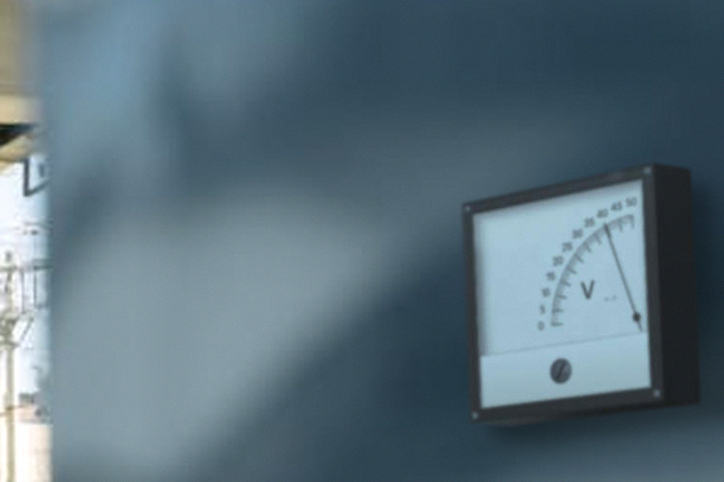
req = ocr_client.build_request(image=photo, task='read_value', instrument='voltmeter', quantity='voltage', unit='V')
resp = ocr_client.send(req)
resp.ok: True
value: 40 V
